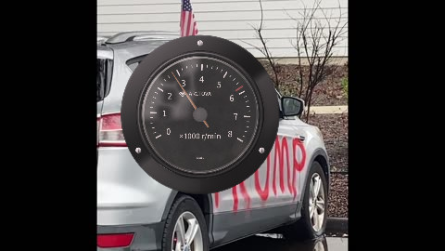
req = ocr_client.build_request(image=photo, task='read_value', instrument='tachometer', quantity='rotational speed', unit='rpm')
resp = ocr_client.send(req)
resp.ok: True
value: 2800 rpm
